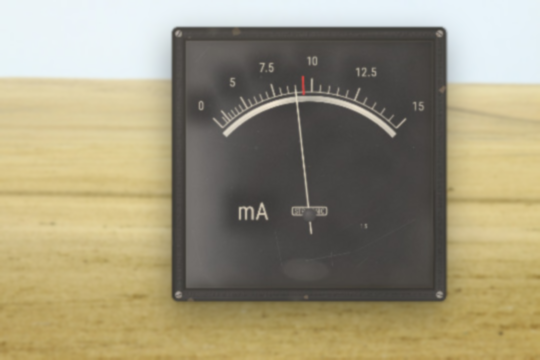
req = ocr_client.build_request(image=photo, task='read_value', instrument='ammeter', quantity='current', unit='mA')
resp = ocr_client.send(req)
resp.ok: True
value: 9 mA
